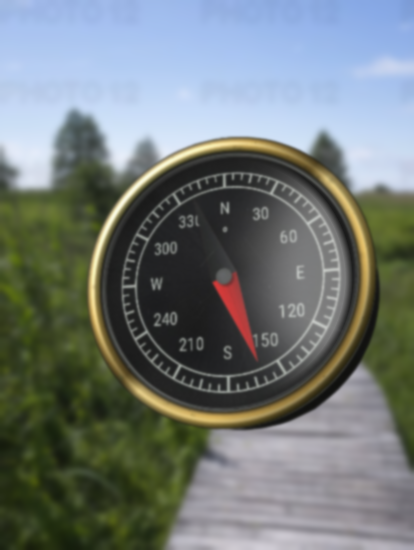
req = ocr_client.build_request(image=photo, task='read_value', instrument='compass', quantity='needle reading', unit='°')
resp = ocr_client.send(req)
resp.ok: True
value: 160 °
